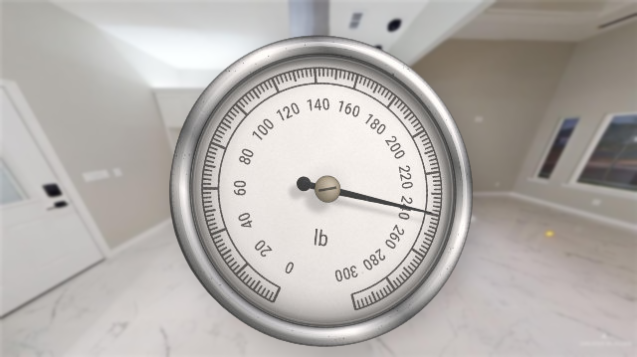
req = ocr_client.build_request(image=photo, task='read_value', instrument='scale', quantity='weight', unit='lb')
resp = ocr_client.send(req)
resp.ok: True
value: 240 lb
